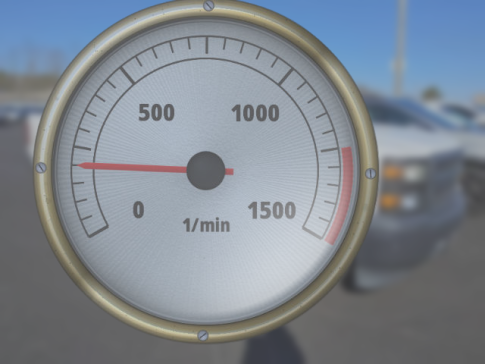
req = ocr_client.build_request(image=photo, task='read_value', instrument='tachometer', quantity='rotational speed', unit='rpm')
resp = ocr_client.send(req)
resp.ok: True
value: 200 rpm
